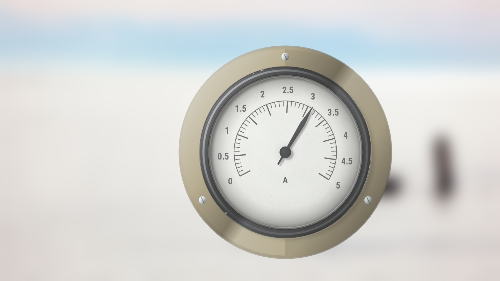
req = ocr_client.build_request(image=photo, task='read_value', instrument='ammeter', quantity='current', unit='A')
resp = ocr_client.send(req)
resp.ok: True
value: 3.1 A
